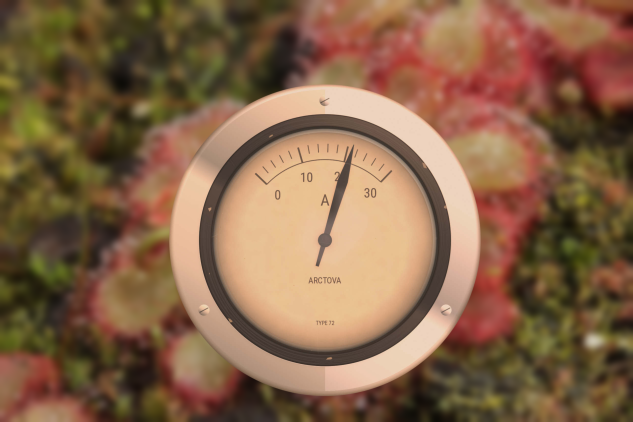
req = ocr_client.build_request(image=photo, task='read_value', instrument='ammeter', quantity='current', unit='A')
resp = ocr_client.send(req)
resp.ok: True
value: 21 A
